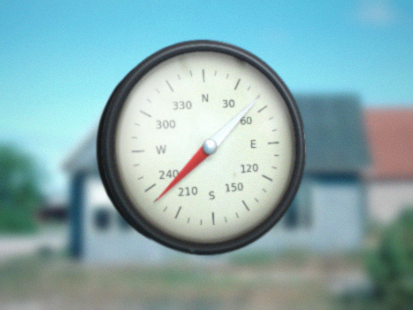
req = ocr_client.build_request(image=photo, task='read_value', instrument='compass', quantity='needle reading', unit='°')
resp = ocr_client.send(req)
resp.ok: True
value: 230 °
